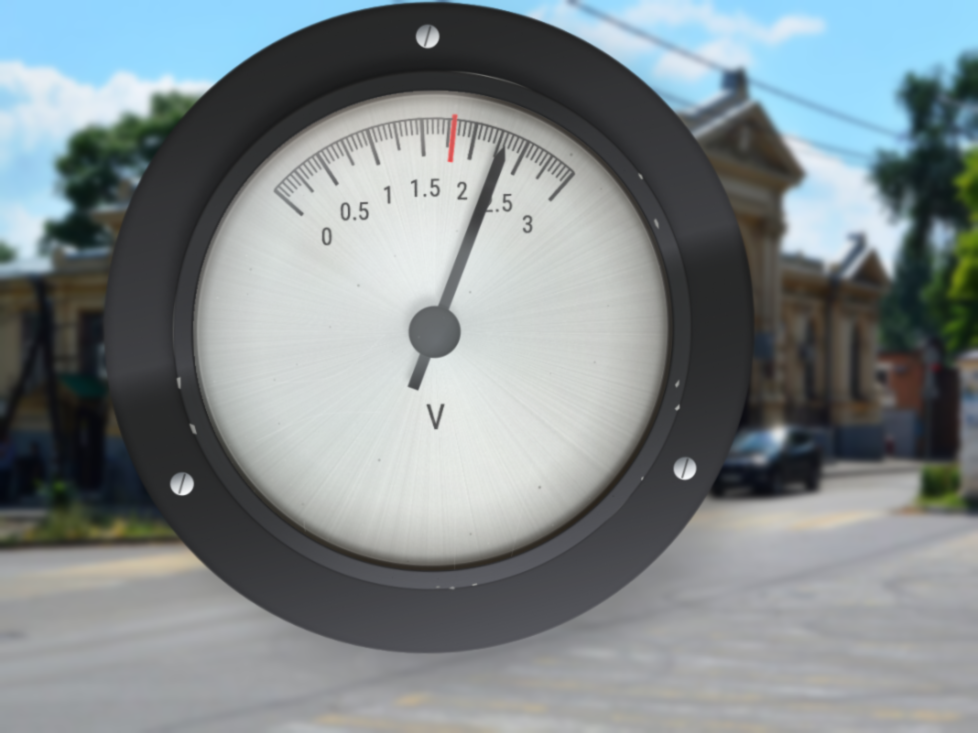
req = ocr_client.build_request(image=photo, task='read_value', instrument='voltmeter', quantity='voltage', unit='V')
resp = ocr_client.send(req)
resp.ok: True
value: 2.3 V
